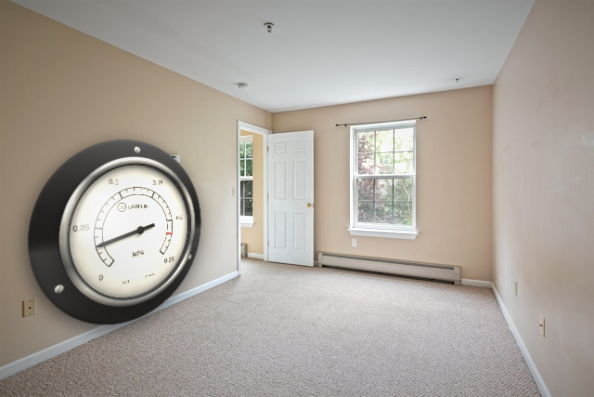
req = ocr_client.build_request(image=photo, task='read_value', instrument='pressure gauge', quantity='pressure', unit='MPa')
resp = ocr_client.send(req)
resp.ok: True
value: 0.03 MPa
